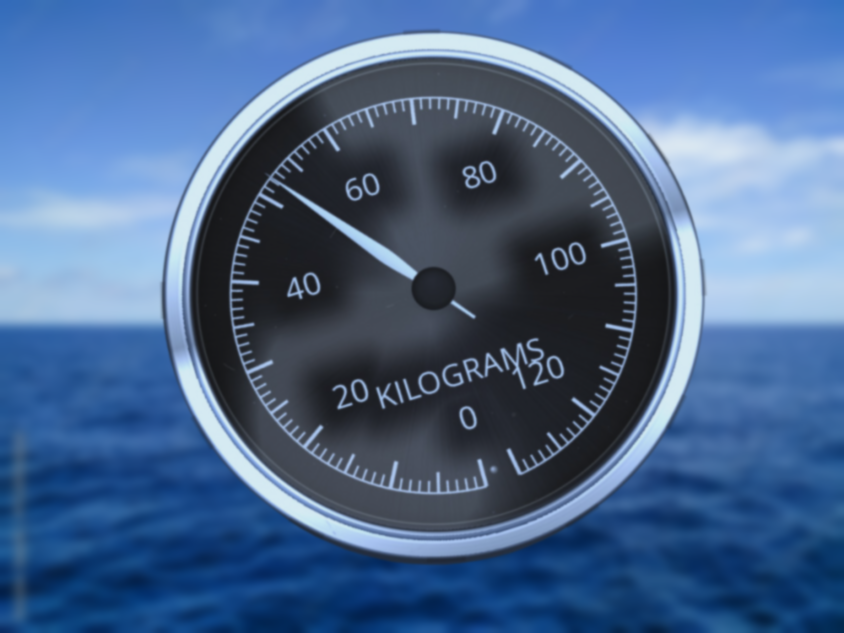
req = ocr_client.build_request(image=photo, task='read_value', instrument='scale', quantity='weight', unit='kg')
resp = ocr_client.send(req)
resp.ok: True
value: 52 kg
